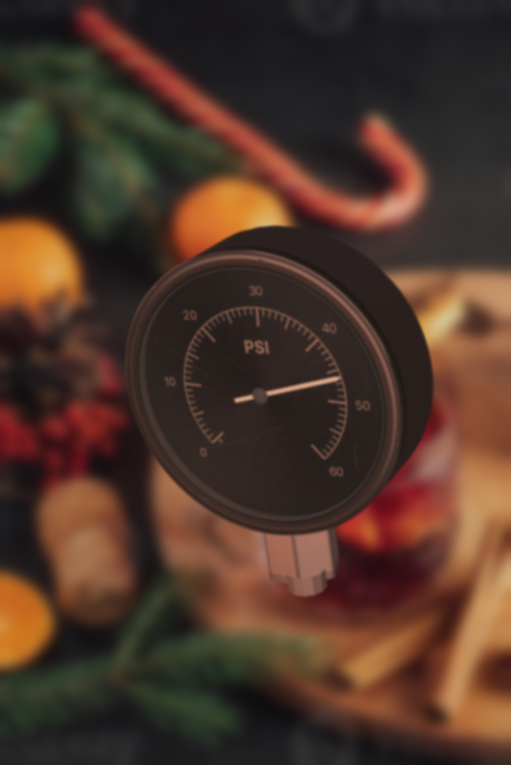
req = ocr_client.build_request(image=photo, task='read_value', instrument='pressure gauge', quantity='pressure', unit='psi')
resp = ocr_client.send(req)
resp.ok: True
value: 46 psi
